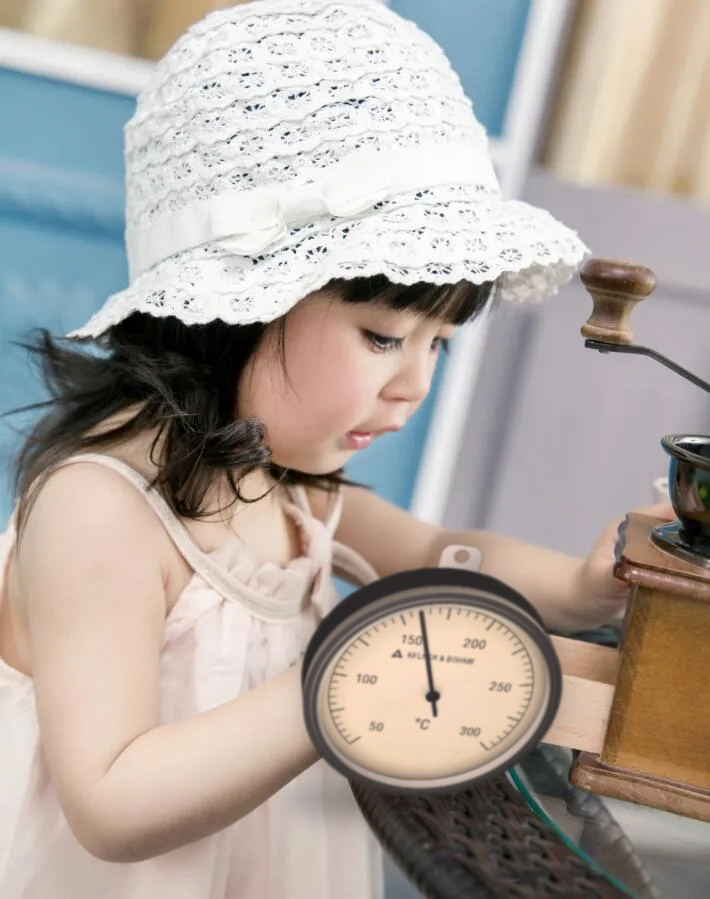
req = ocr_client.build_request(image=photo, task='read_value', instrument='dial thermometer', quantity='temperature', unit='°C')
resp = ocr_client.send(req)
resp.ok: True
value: 160 °C
